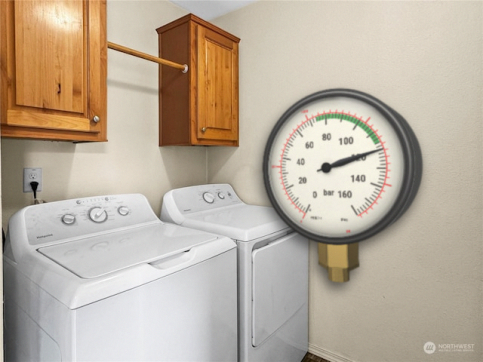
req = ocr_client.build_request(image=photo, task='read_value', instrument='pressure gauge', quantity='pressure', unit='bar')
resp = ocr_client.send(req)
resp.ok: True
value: 120 bar
